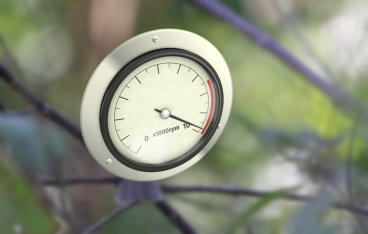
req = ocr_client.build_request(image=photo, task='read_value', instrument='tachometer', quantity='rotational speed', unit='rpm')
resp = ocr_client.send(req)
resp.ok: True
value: 9750 rpm
